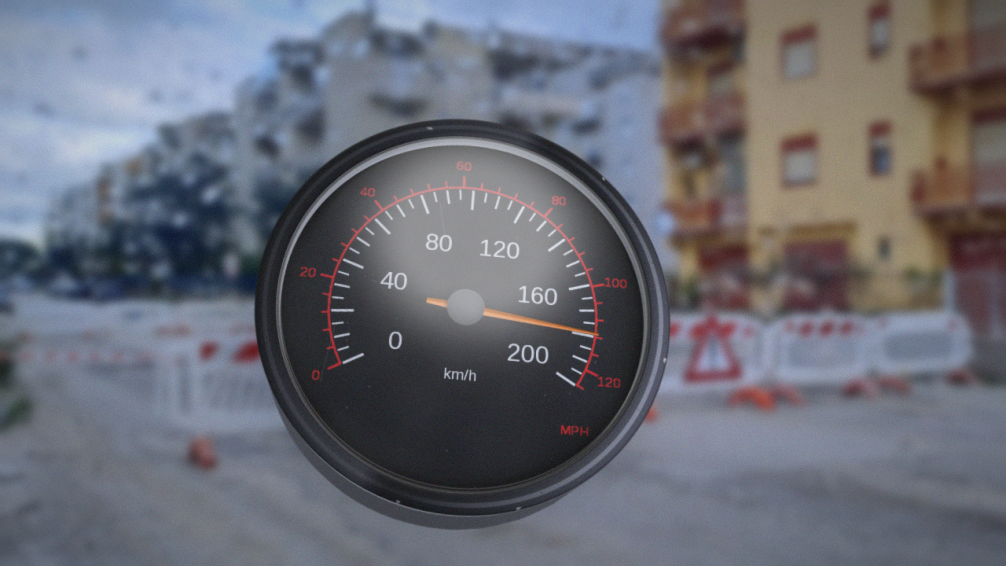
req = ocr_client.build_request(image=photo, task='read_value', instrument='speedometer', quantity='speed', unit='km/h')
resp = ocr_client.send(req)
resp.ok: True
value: 180 km/h
